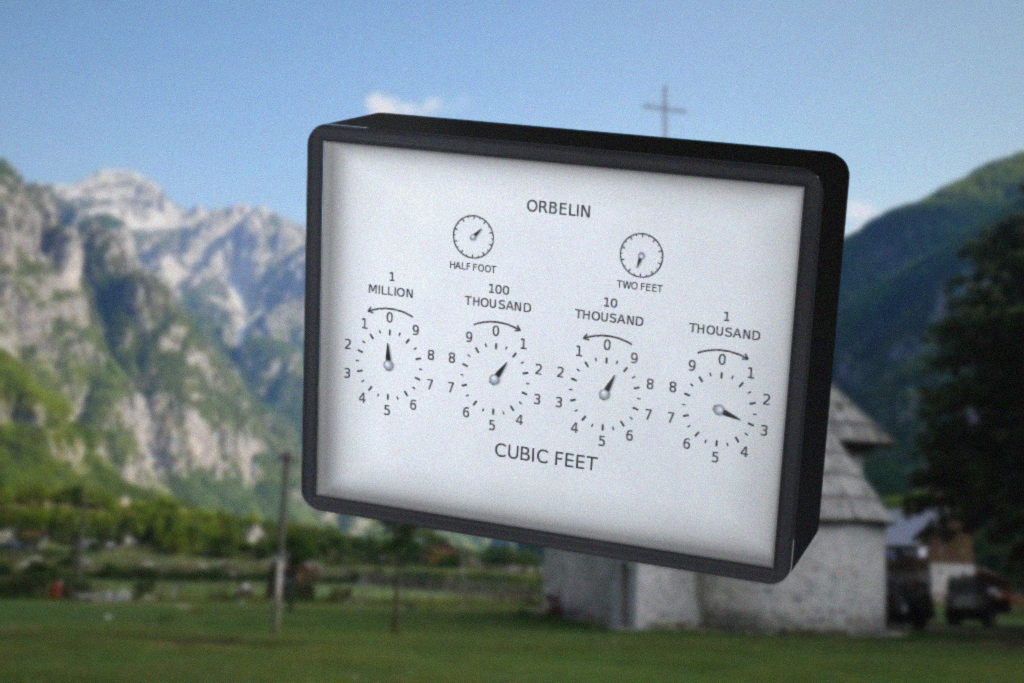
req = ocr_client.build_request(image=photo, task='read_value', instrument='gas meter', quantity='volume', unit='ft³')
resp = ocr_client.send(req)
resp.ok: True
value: 9300 ft³
